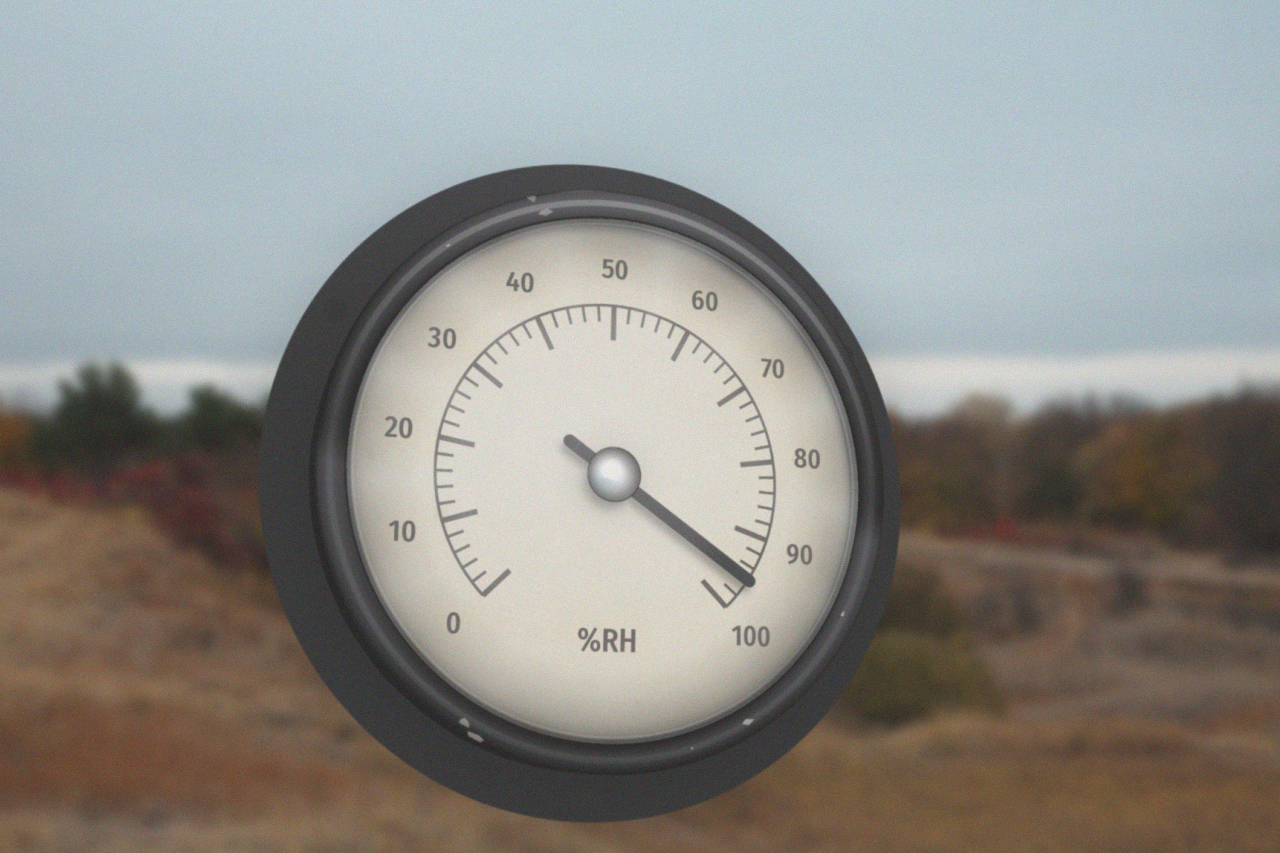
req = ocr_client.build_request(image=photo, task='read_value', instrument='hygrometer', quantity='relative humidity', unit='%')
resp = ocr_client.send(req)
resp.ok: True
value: 96 %
